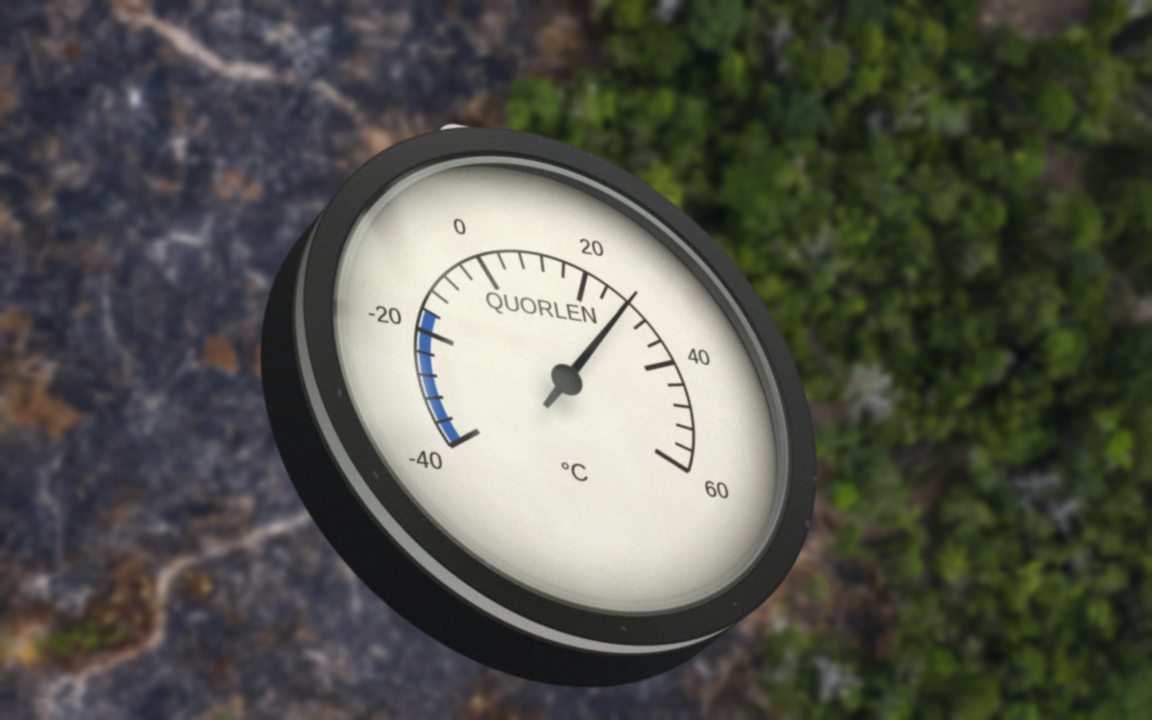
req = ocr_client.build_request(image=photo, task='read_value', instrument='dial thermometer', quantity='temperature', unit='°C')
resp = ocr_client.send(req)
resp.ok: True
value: 28 °C
